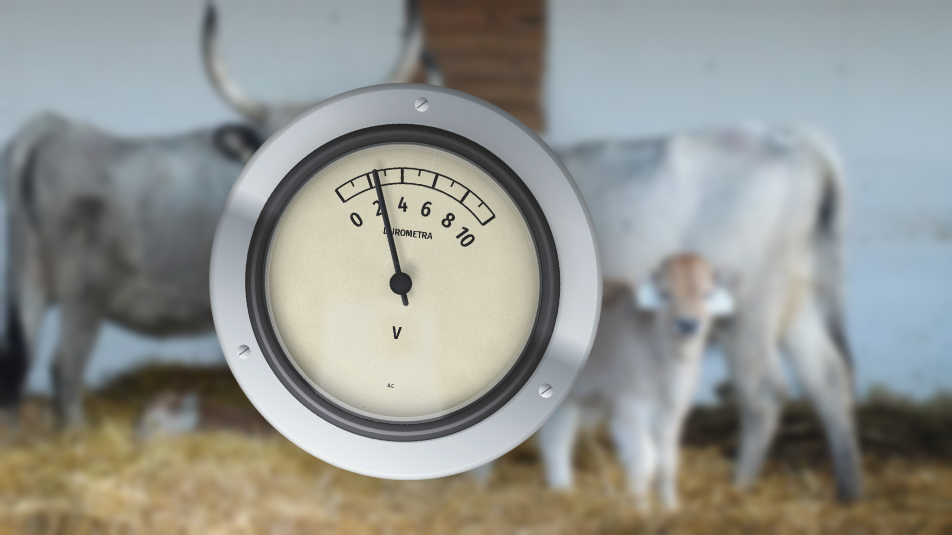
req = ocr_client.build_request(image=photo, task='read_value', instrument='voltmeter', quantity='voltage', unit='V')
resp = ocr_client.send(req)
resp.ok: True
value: 2.5 V
